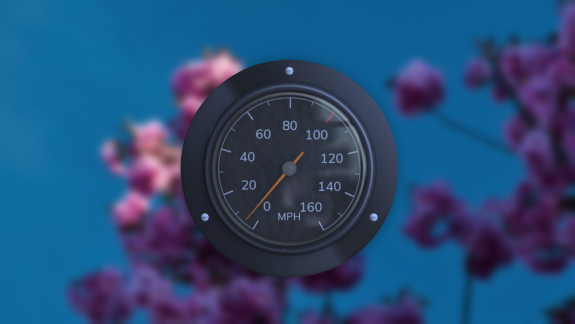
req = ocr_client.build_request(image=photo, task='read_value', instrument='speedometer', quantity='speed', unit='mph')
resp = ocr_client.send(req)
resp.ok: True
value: 5 mph
